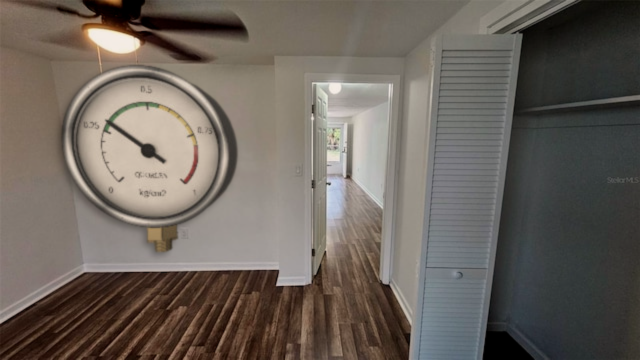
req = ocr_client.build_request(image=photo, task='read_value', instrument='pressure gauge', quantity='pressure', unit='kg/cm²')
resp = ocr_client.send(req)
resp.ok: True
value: 0.3 kg/cm²
